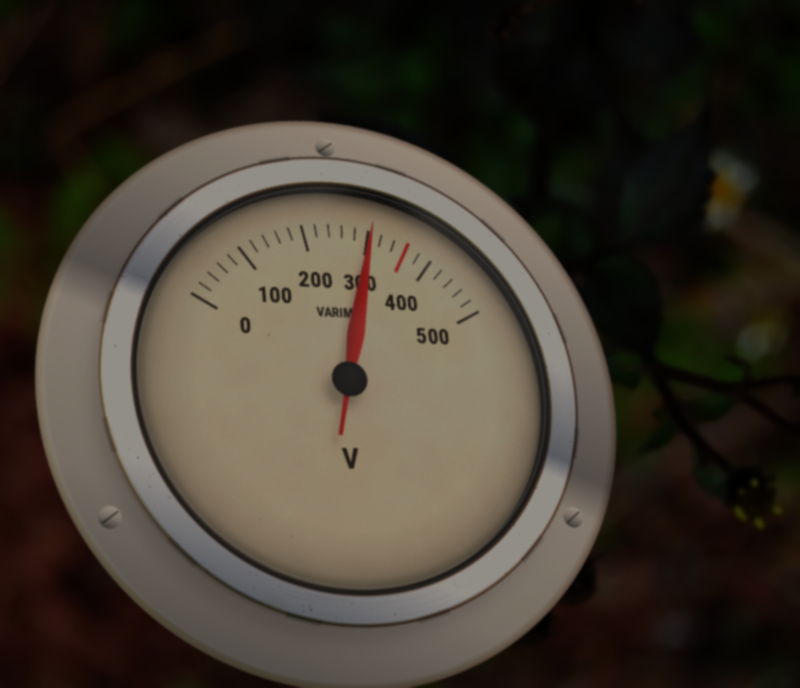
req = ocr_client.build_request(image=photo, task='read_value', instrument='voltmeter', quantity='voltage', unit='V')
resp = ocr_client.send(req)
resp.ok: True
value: 300 V
